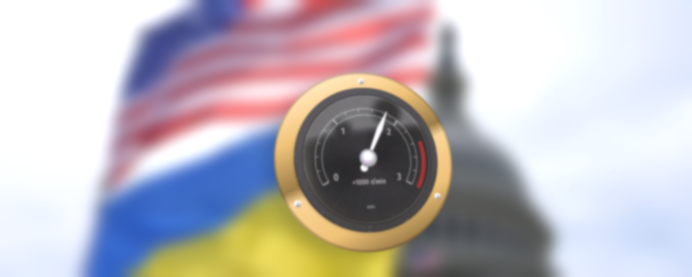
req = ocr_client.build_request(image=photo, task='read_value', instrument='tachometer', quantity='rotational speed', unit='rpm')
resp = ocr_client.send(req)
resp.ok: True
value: 1800 rpm
